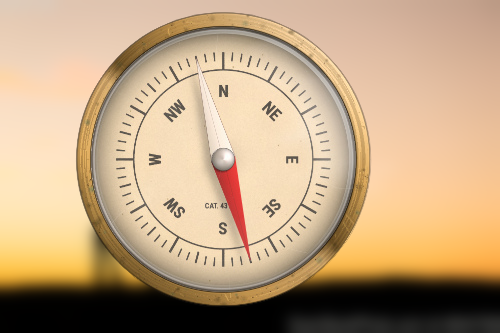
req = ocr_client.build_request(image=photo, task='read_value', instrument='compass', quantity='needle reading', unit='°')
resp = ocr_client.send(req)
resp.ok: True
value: 165 °
